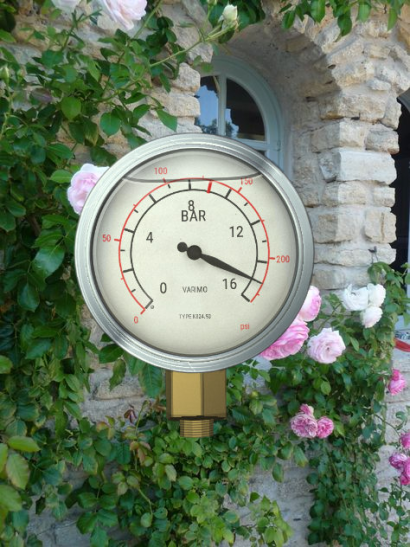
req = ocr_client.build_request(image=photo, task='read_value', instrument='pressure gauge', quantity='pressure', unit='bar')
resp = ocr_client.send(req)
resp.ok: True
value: 15 bar
